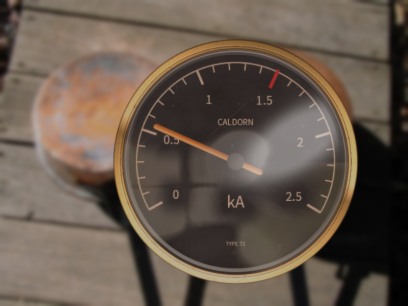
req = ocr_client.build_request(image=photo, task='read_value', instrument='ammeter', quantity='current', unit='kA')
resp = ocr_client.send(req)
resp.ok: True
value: 0.55 kA
